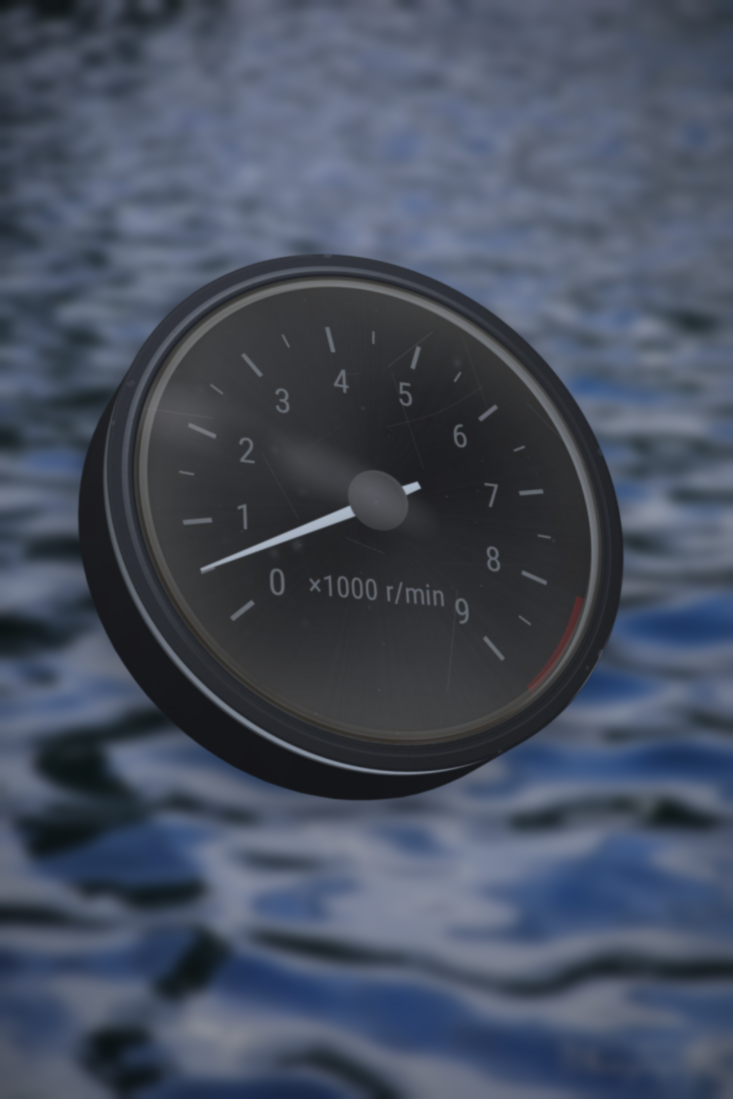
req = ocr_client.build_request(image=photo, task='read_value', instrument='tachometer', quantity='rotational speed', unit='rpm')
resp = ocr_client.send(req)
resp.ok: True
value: 500 rpm
